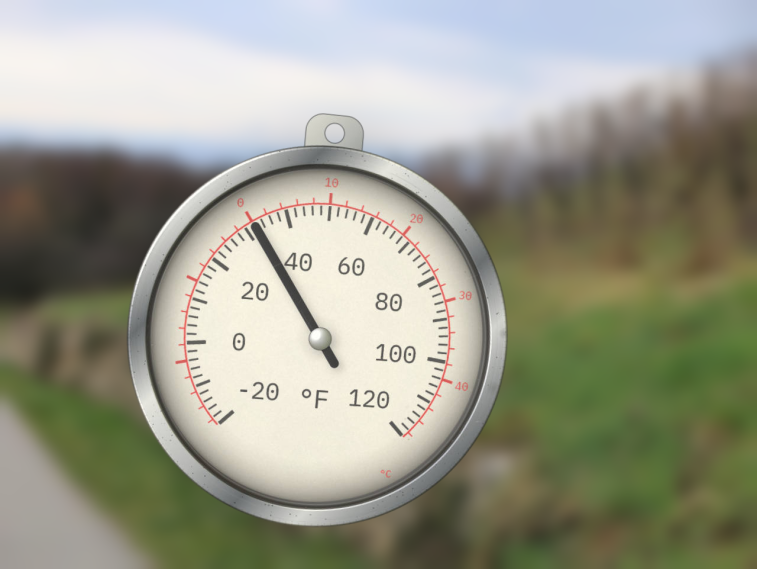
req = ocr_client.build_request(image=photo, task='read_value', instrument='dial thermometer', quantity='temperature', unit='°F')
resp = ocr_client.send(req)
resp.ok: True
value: 32 °F
